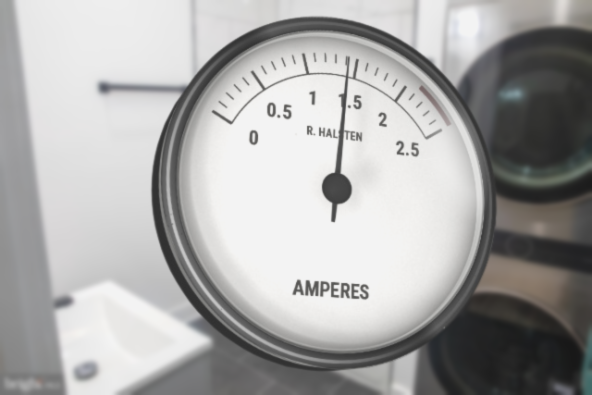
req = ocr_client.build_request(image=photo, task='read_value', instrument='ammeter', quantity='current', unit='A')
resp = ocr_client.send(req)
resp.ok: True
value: 1.4 A
